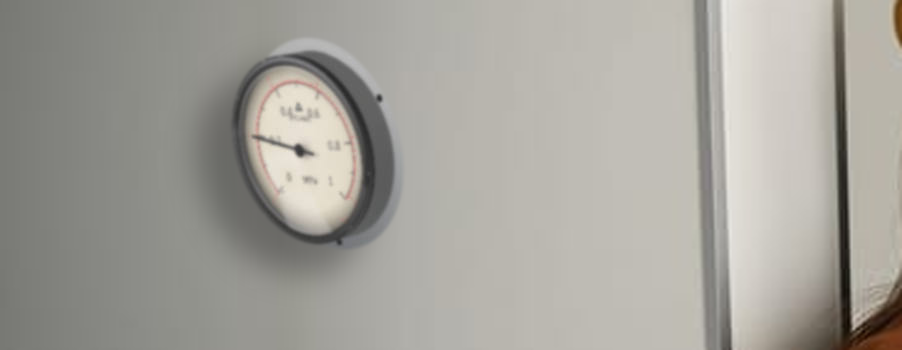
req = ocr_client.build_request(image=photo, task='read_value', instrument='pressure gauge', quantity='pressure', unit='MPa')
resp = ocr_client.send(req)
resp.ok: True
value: 0.2 MPa
